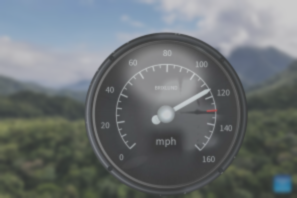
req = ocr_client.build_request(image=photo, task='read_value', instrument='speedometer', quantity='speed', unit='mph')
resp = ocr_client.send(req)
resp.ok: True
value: 115 mph
